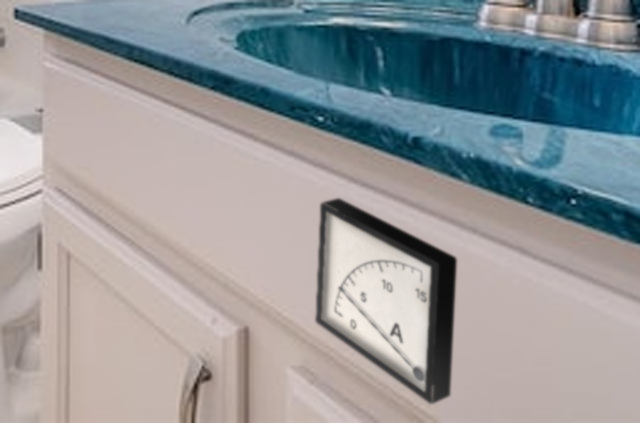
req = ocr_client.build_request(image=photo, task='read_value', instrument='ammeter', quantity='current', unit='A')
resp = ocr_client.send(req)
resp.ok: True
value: 3 A
